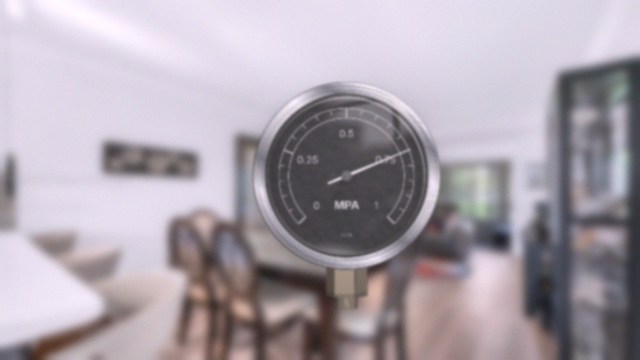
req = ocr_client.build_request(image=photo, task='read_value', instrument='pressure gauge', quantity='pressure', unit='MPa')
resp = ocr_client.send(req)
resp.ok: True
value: 0.75 MPa
